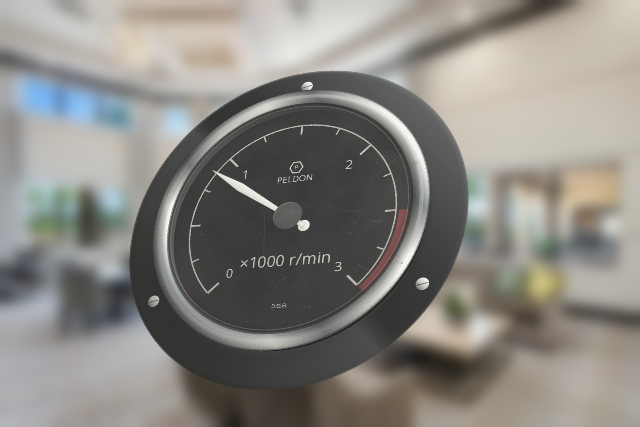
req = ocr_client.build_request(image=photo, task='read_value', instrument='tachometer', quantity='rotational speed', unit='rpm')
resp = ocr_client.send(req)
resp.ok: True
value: 875 rpm
